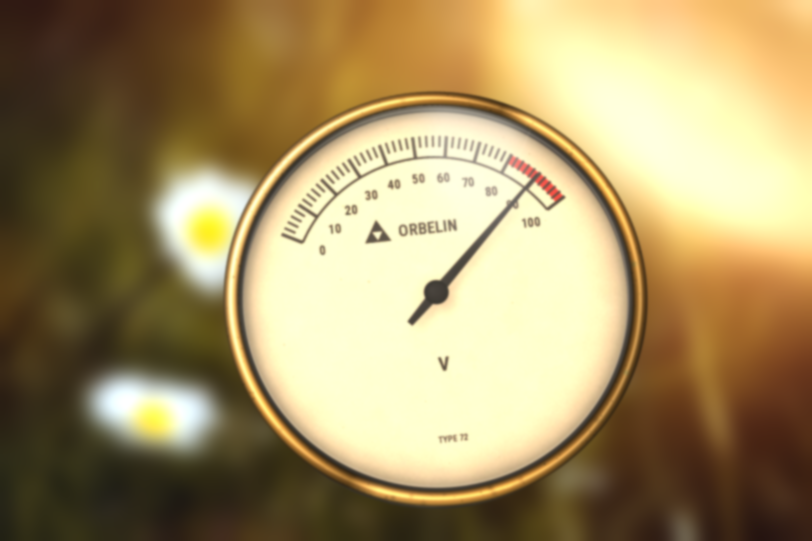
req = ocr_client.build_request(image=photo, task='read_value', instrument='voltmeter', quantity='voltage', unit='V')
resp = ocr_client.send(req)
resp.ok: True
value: 90 V
